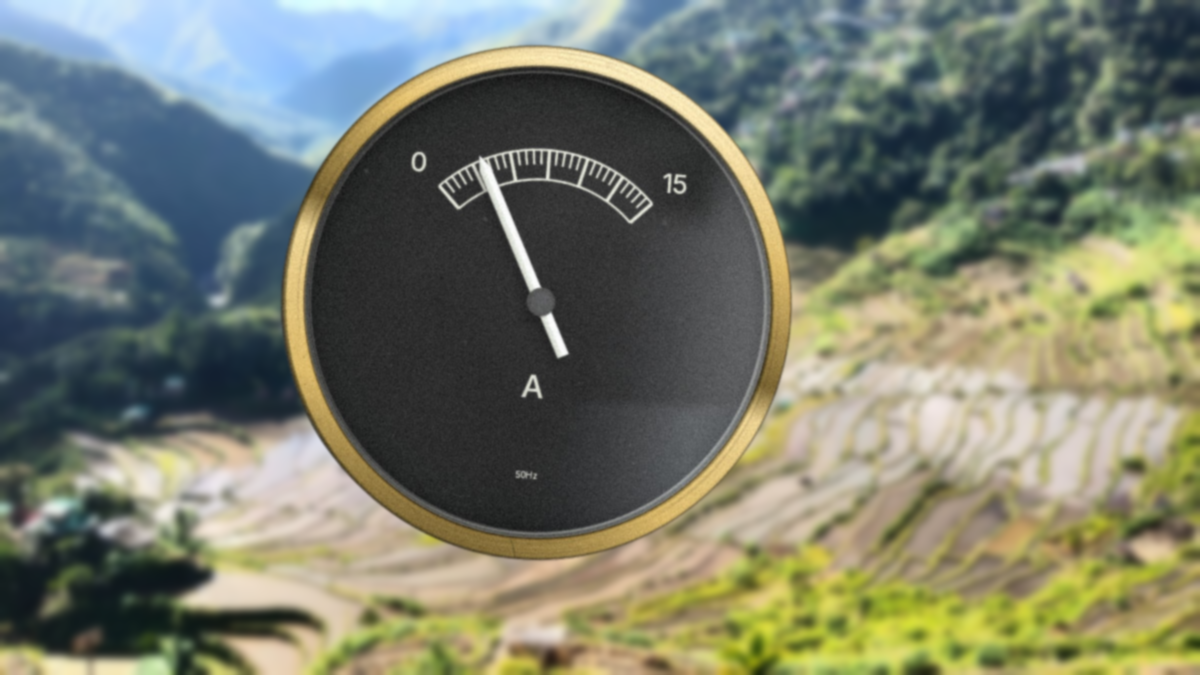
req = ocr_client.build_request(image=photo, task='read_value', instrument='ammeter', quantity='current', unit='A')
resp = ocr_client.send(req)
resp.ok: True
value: 3 A
